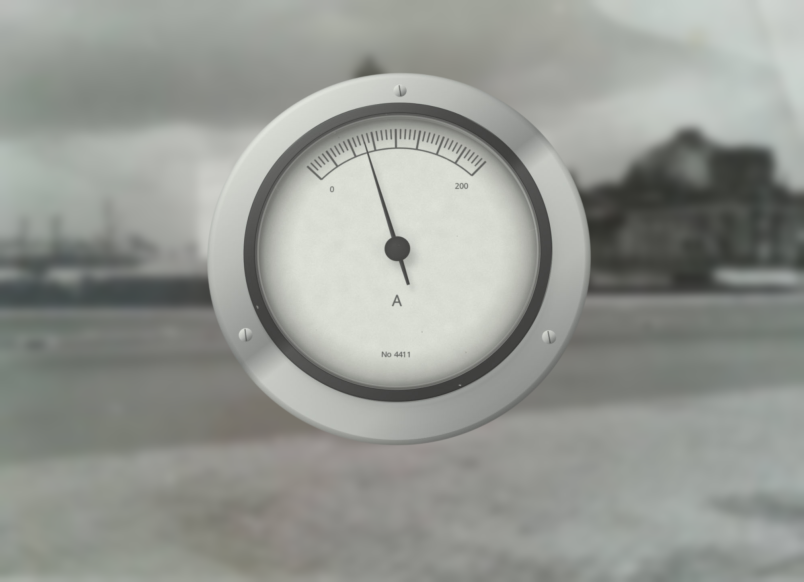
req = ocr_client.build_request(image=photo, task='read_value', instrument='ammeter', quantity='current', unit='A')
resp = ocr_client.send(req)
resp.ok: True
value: 65 A
